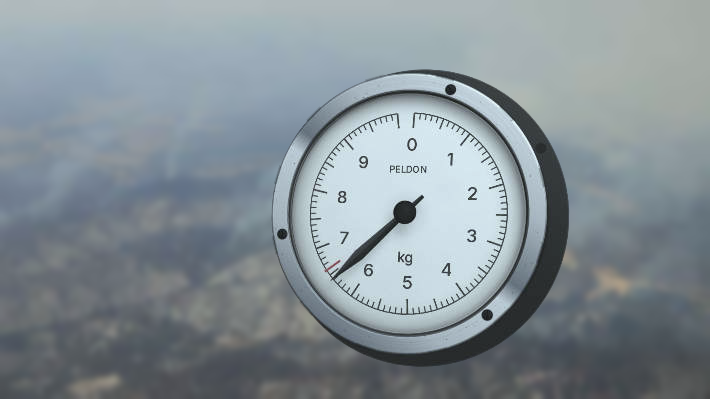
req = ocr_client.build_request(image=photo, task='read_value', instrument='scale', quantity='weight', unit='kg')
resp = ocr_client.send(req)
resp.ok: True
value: 6.4 kg
